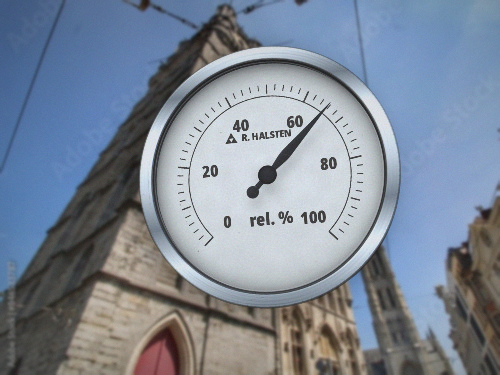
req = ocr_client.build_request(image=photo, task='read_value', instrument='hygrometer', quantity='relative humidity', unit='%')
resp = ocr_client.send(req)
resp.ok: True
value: 66 %
